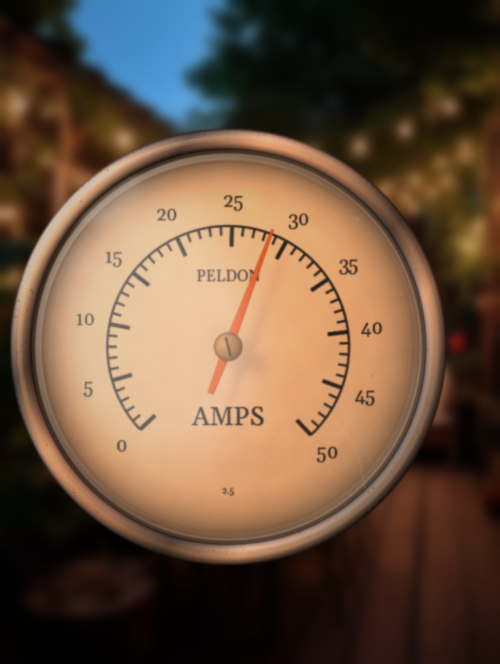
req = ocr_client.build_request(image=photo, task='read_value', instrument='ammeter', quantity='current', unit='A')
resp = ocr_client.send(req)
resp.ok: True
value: 28.5 A
